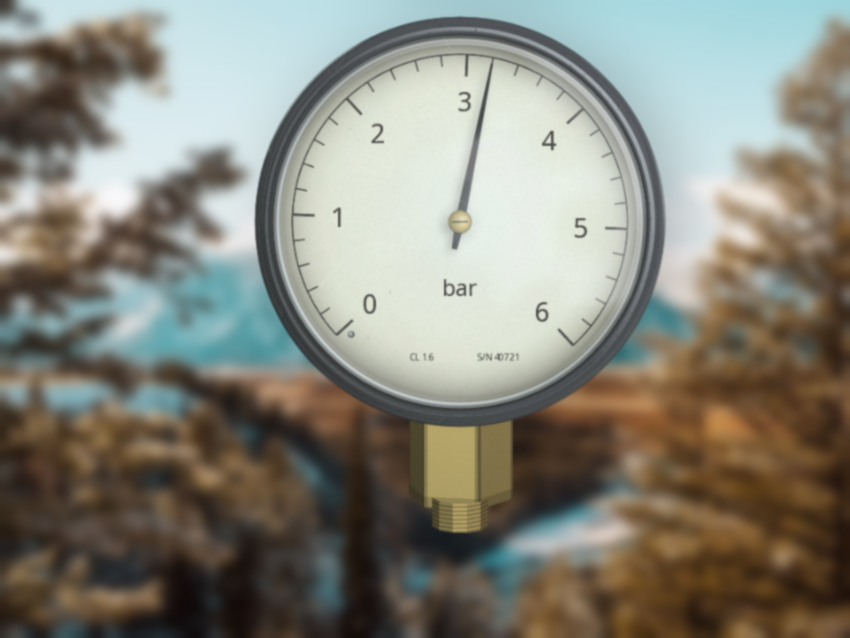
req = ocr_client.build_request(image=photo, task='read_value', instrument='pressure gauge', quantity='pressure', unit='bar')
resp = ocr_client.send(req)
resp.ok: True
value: 3.2 bar
